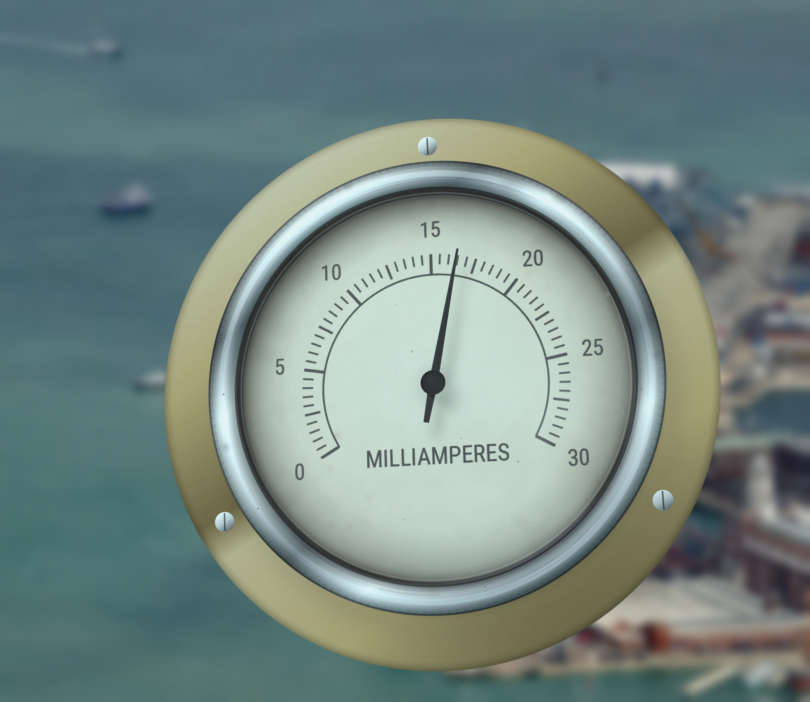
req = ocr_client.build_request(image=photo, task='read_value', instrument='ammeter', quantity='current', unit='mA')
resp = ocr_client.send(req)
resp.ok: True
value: 16.5 mA
